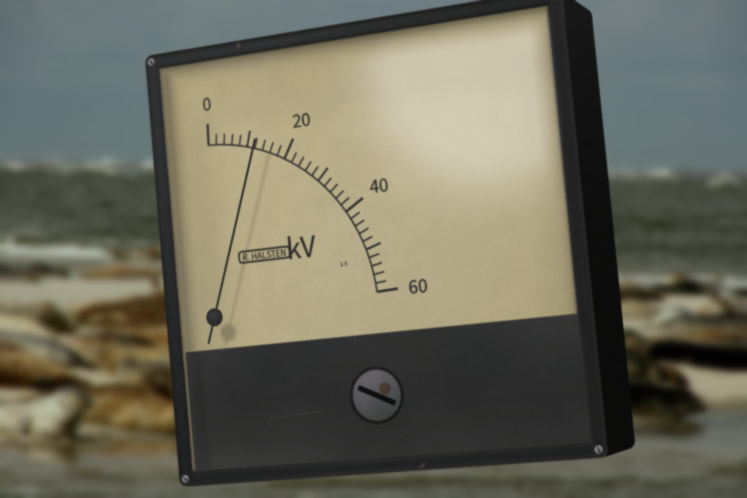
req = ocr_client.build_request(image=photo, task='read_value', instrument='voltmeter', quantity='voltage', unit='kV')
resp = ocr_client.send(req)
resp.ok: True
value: 12 kV
